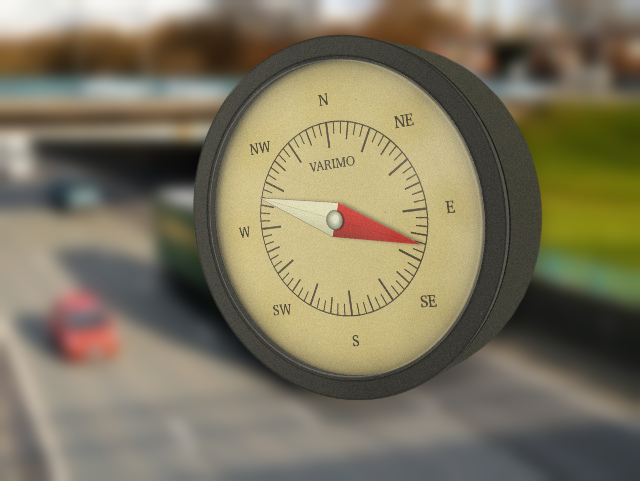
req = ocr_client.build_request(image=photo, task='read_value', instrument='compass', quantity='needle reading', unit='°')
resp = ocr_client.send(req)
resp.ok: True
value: 110 °
